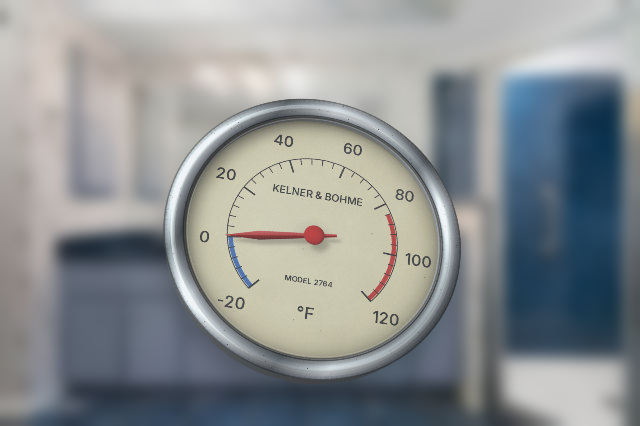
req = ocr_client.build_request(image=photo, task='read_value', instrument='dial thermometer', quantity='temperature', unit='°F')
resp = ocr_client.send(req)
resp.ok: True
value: 0 °F
